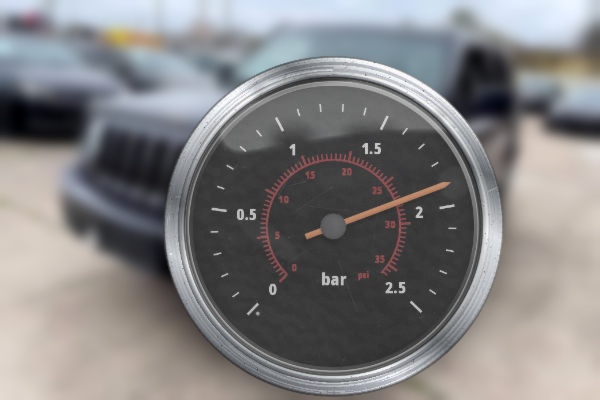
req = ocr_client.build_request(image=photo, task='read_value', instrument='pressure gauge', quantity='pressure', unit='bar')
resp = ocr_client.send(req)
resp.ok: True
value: 1.9 bar
